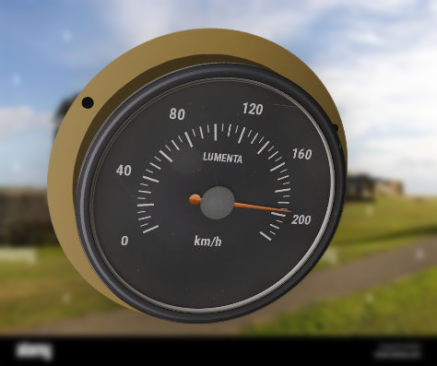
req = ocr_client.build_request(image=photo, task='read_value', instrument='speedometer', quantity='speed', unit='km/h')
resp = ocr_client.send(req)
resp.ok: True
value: 195 km/h
